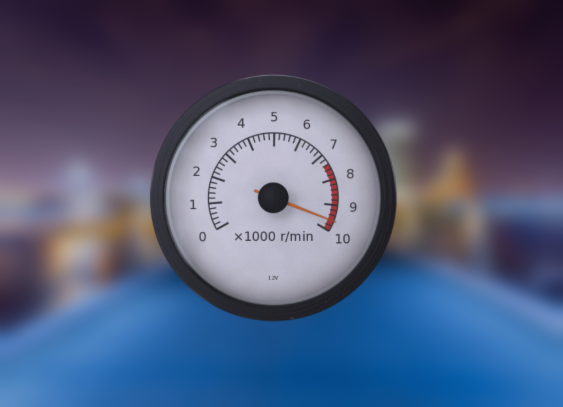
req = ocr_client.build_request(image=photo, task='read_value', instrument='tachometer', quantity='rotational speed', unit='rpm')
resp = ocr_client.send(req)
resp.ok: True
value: 9600 rpm
